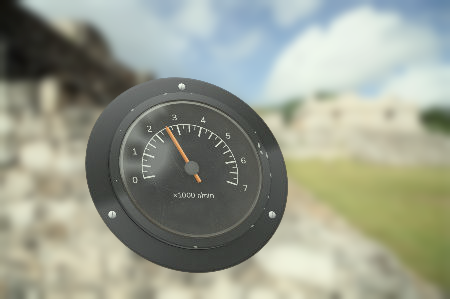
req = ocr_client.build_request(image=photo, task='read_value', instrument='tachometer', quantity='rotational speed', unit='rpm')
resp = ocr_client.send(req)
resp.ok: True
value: 2500 rpm
